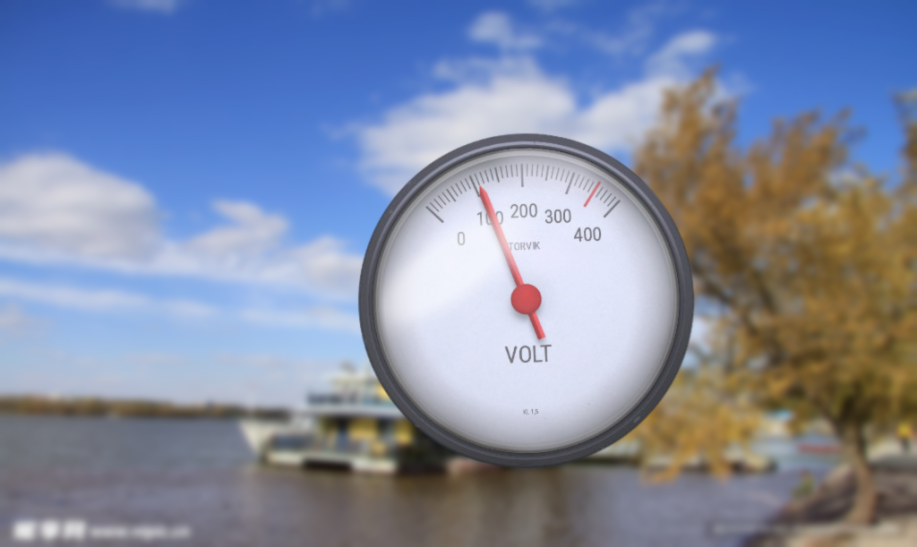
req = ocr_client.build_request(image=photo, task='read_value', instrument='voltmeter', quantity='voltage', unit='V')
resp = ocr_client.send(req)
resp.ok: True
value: 110 V
